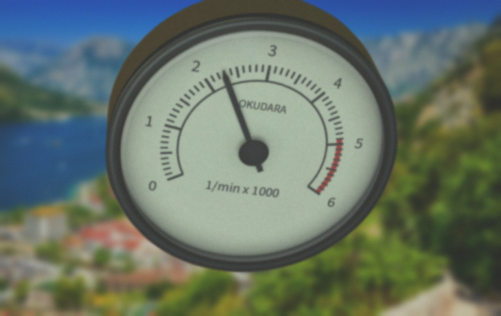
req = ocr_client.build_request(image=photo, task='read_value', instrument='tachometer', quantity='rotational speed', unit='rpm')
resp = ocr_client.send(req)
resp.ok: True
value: 2300 rpm
